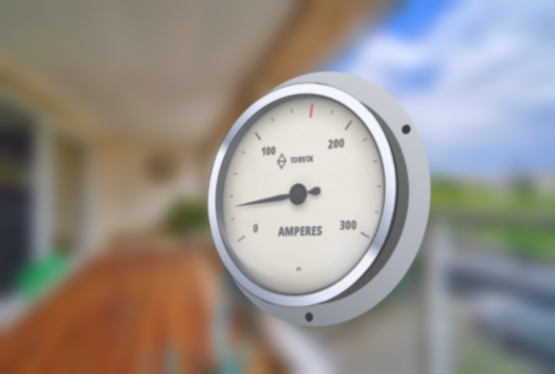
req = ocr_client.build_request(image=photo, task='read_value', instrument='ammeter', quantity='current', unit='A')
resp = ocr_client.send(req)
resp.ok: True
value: 30 A
